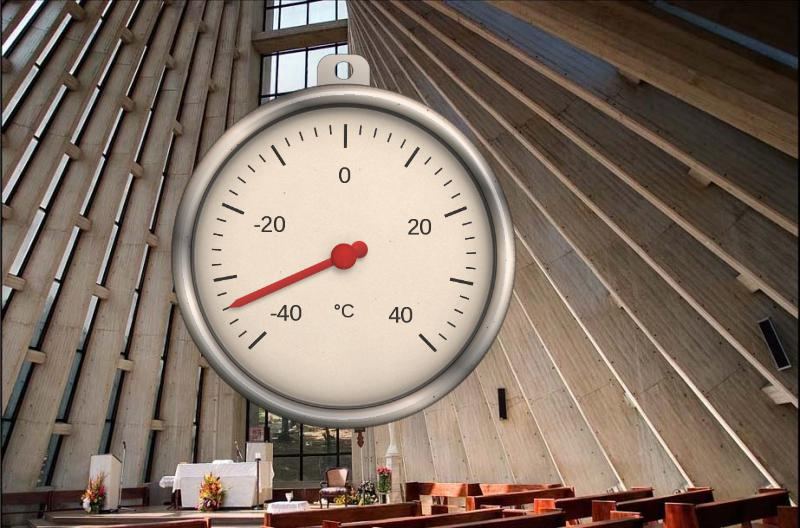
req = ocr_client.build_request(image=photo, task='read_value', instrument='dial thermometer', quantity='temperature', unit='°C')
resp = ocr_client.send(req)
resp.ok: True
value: -34 °C
